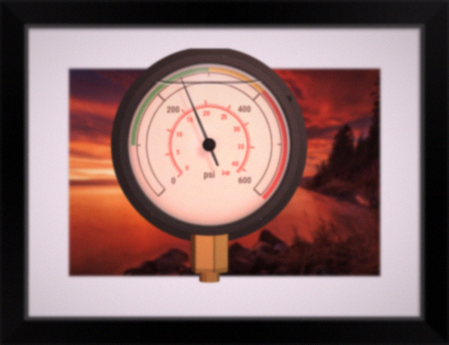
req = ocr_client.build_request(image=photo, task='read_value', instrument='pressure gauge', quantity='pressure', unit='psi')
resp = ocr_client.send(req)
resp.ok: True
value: 250 psi
